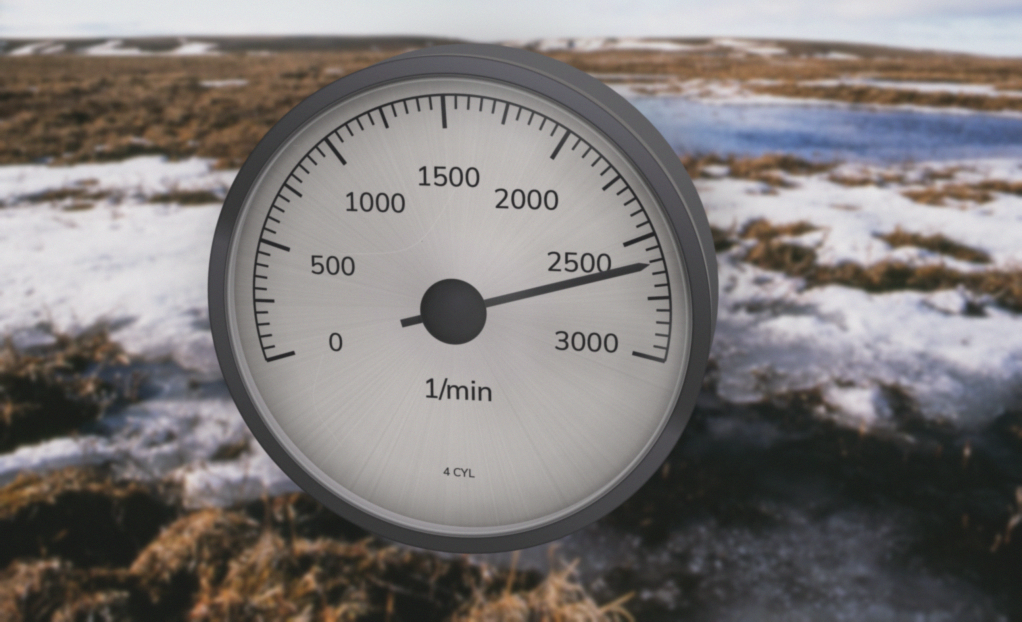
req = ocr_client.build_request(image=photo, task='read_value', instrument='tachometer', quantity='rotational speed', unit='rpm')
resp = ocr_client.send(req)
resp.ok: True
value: 2600 rpm
